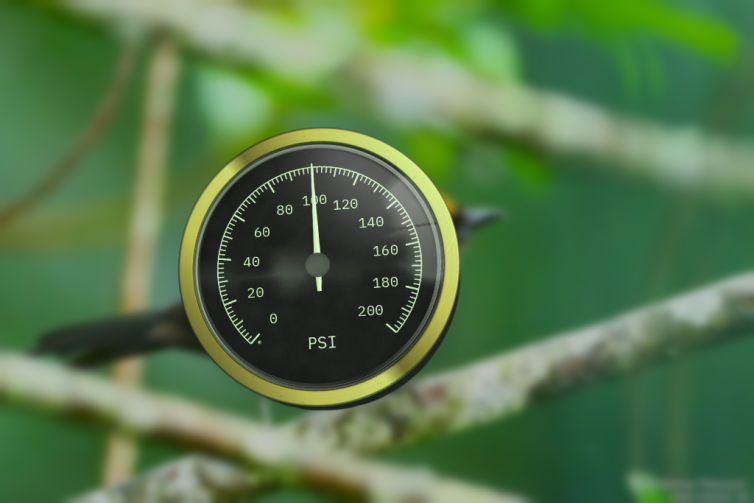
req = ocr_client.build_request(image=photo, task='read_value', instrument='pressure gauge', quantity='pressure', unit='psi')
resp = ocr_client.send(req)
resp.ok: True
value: 100 psi
